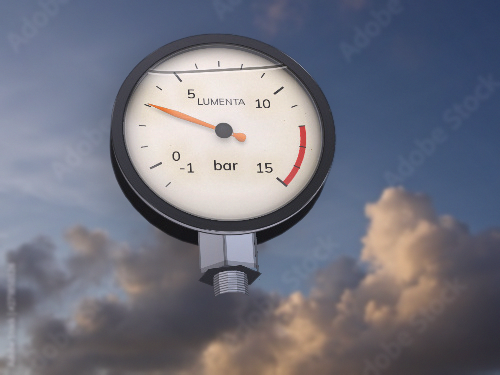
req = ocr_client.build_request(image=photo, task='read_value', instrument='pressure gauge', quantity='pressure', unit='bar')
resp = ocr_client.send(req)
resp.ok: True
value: 3 bar
